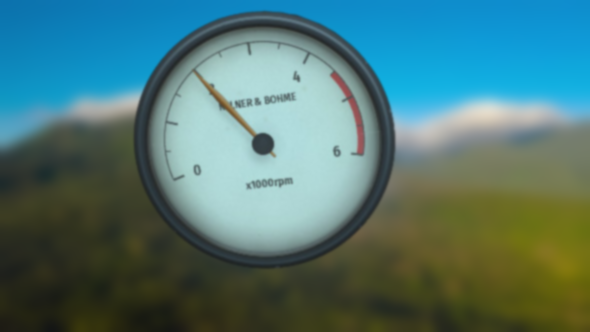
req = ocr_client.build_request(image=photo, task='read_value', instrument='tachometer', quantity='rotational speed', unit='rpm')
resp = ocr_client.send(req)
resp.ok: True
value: 2000 rpm
